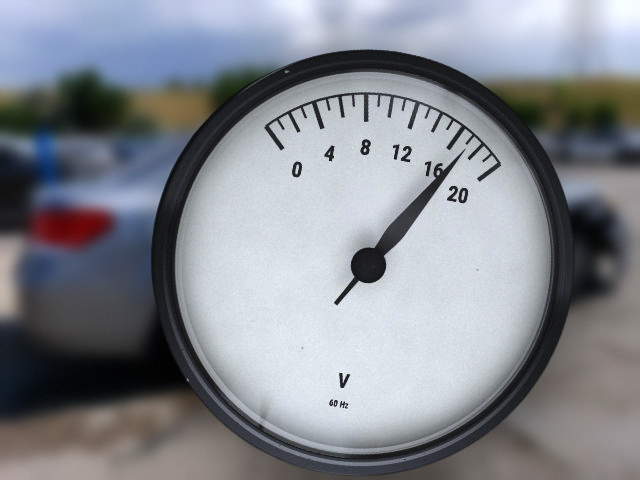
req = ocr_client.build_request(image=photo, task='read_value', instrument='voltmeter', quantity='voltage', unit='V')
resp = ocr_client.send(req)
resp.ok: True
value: 17 V
